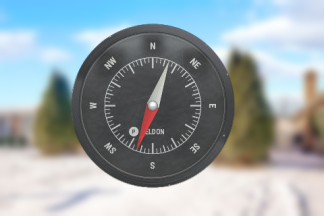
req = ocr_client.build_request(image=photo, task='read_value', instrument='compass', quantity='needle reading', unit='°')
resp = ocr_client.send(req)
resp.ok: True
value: 200 °
